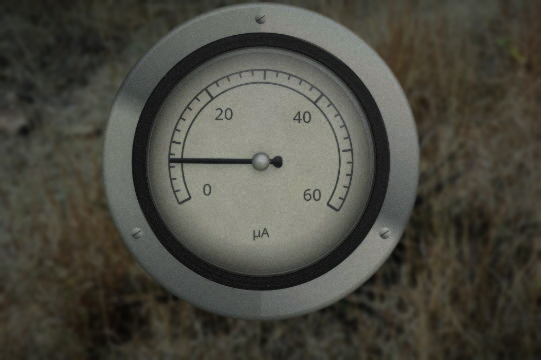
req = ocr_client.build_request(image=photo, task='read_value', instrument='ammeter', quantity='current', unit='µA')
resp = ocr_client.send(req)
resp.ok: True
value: 7 µA
